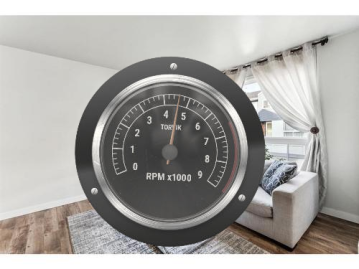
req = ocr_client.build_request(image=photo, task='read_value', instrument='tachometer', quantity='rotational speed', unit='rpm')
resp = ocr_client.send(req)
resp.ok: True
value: 4600 rpm
